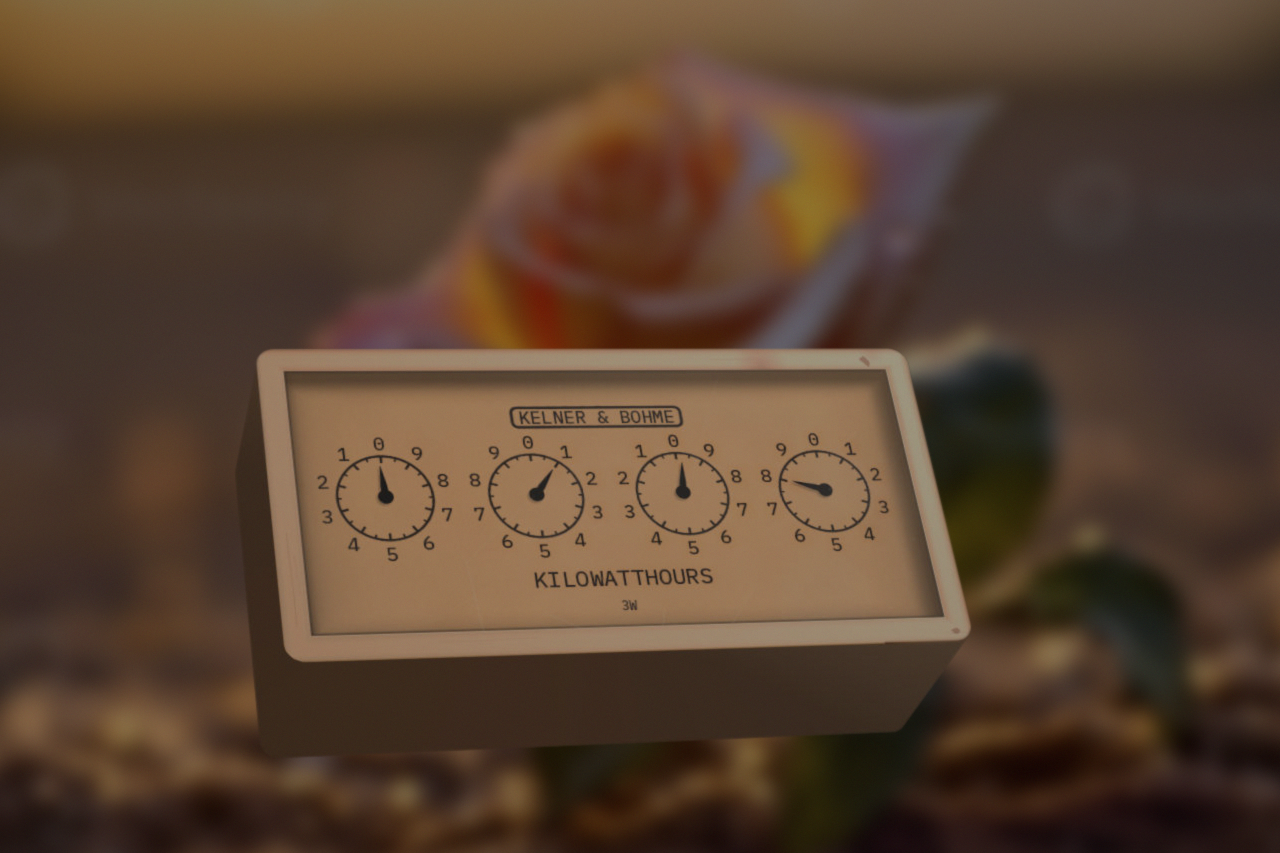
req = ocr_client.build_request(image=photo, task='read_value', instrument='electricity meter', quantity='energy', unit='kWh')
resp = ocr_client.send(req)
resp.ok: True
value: 98 kWh
